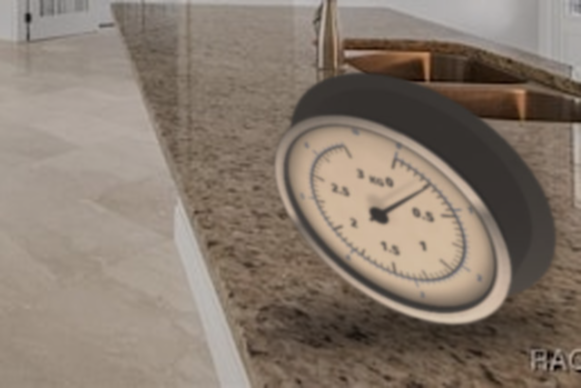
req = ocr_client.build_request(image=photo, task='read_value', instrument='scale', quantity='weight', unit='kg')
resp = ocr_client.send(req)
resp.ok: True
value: 0.25 kg
